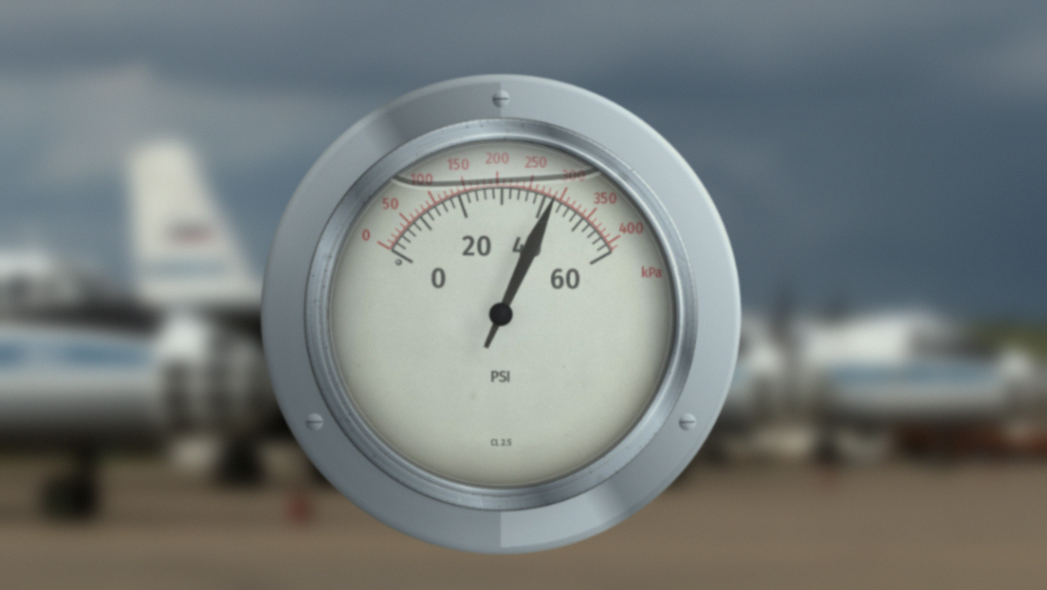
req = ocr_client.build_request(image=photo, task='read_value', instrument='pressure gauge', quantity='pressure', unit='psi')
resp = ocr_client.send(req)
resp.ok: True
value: 42 psi
